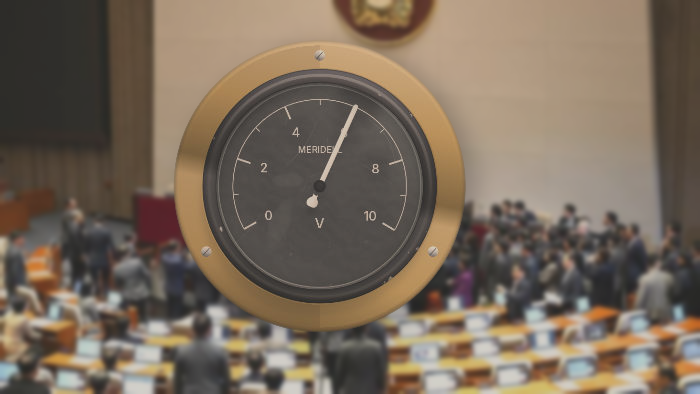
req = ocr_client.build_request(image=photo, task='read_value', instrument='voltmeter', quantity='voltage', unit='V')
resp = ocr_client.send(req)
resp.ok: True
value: 6 V
